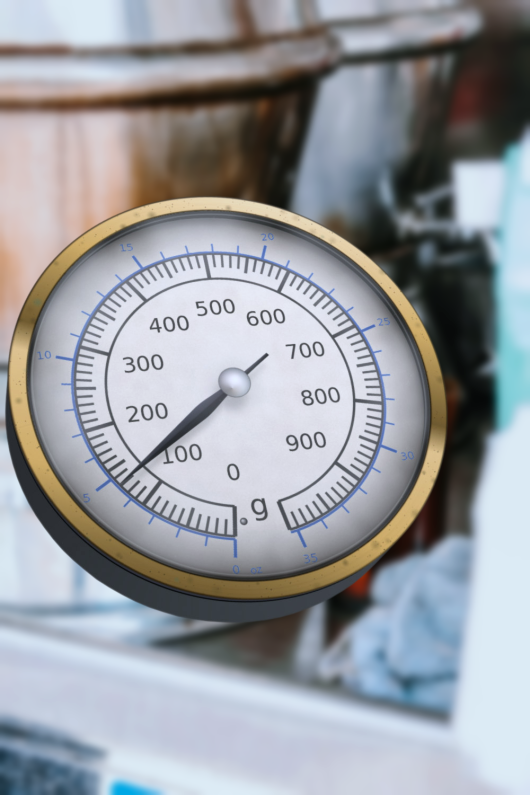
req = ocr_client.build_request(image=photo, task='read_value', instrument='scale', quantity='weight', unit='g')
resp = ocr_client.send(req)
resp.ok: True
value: 130 g
